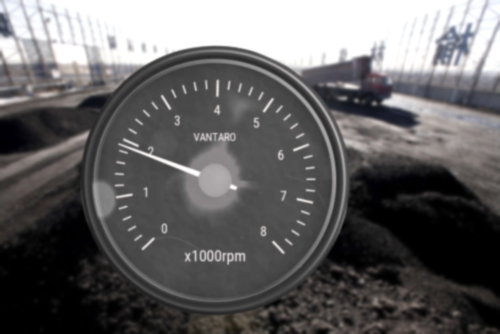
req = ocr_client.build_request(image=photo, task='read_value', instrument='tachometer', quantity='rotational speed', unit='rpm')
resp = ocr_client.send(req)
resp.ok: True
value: 1900 rpm
